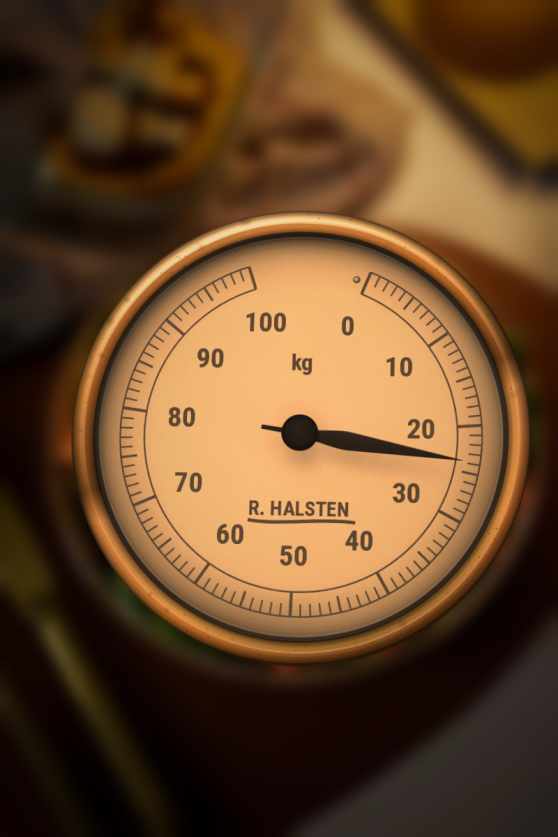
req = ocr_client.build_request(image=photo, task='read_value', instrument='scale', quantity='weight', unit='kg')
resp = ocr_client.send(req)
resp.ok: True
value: 24 kg
